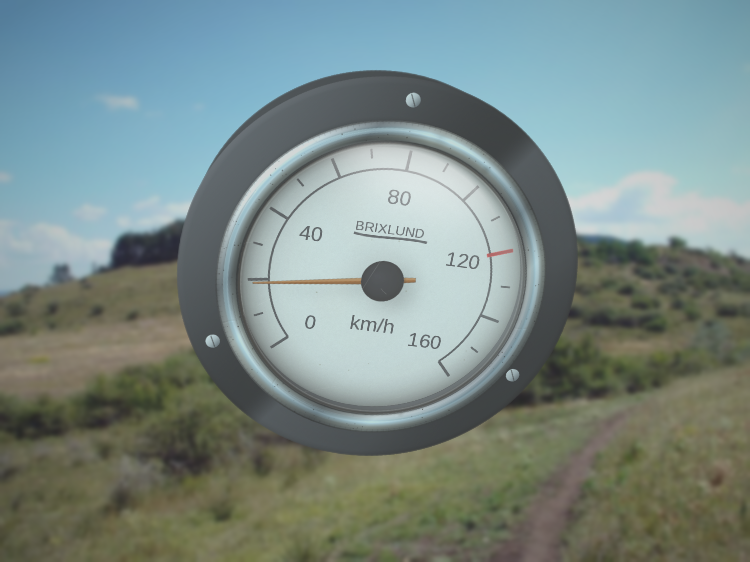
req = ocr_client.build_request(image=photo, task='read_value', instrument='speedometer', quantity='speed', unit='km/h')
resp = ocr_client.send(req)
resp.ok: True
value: 20 km/h
